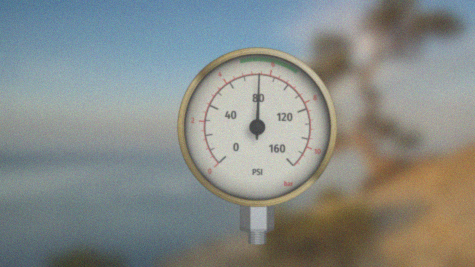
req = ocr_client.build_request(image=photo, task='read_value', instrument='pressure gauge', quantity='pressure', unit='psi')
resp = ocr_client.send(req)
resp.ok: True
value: 80 psi
